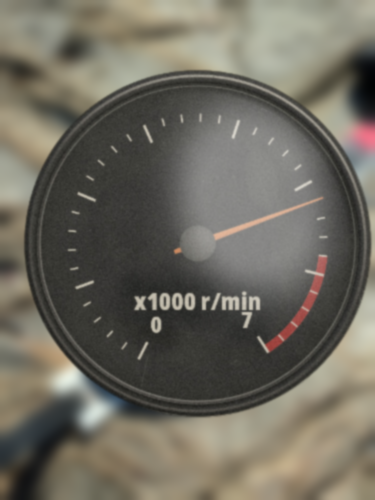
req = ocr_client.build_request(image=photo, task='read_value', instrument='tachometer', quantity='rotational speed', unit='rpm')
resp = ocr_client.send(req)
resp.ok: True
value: 5200 rpm
